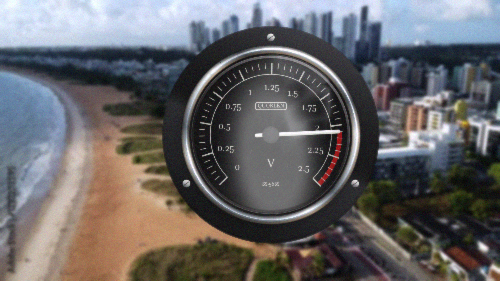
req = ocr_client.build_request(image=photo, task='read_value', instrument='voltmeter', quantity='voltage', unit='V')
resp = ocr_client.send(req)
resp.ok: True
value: 2.05 V
